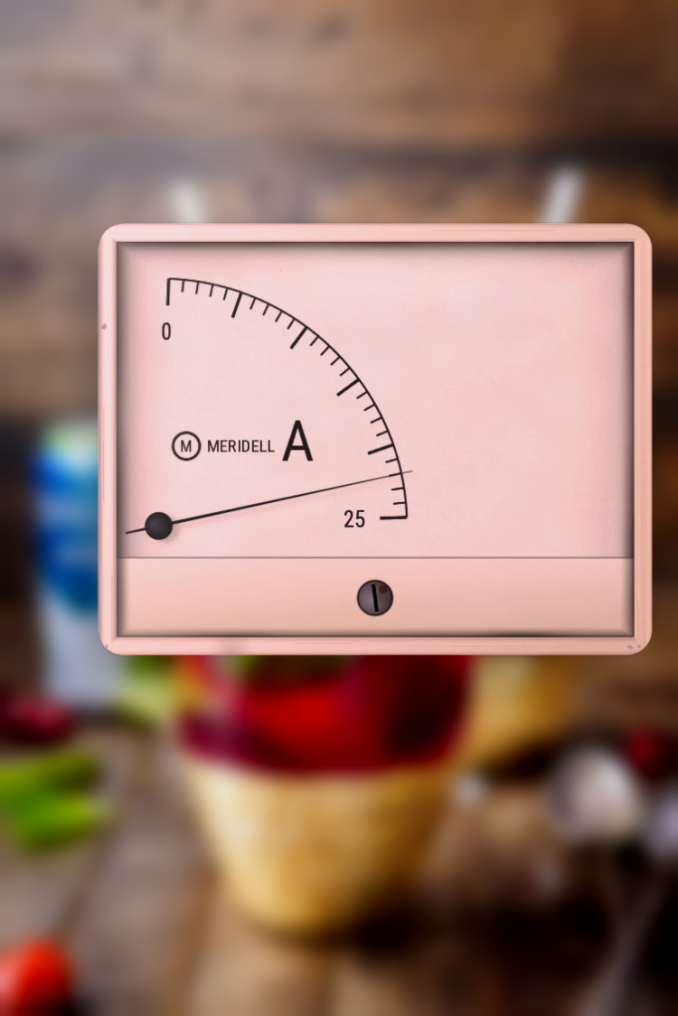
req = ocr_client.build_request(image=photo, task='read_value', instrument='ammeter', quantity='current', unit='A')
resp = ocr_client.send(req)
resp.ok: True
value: 22 A
